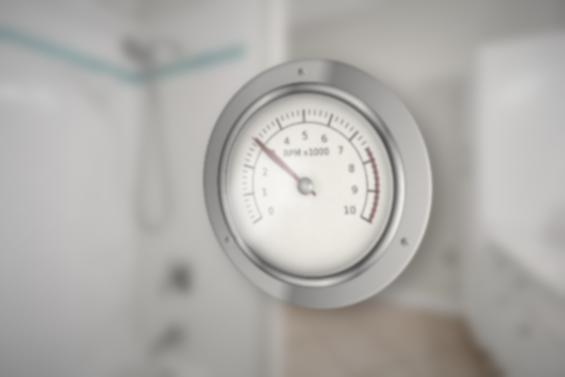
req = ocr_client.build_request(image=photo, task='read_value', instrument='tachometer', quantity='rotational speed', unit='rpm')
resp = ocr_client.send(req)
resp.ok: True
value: 3000 rpm
